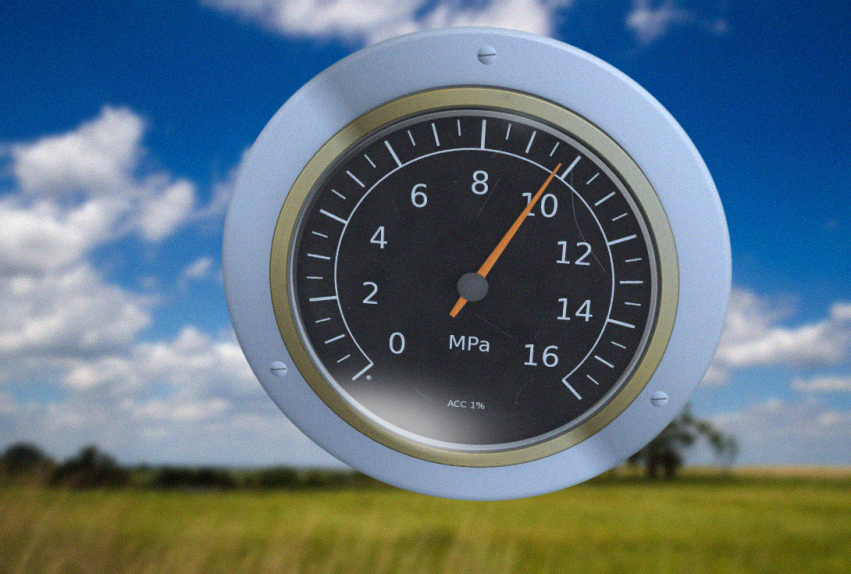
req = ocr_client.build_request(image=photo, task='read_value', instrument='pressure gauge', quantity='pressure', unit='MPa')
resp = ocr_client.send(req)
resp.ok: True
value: 9.75 MPa
